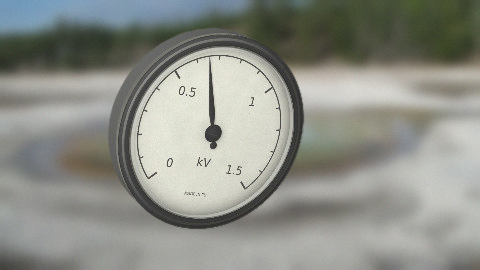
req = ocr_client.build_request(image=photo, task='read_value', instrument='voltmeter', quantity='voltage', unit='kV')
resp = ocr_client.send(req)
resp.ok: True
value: 0.65 kV
